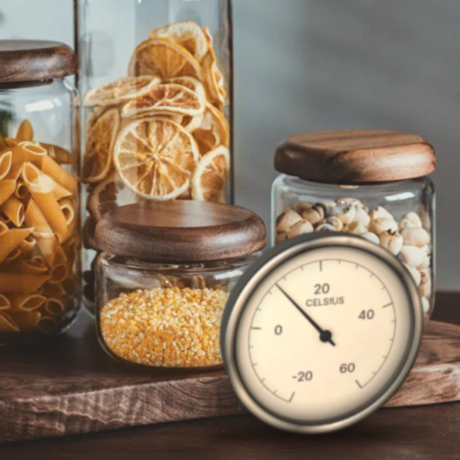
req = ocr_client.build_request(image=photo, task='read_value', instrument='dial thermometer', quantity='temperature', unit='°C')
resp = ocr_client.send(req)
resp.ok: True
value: 10 °C
